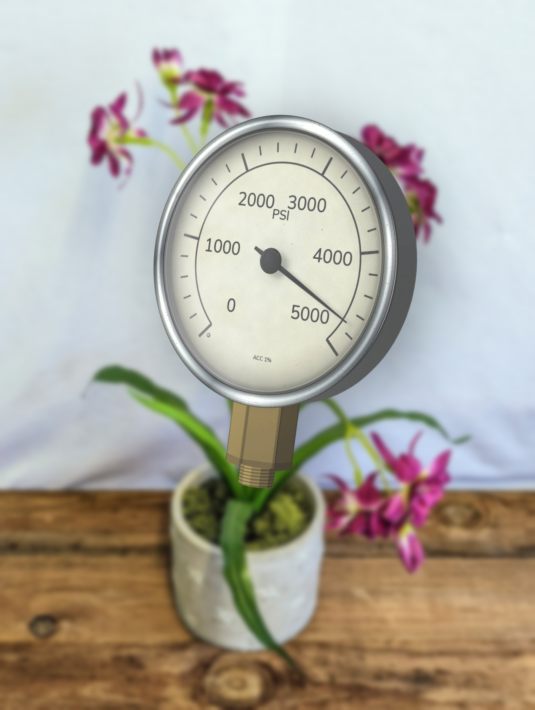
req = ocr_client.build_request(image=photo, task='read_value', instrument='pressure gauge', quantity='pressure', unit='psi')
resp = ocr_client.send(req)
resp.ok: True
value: 4700 psi
